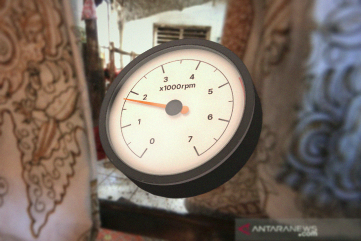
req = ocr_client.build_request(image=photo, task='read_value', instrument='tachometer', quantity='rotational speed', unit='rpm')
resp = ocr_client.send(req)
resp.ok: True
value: 1750 rpm
